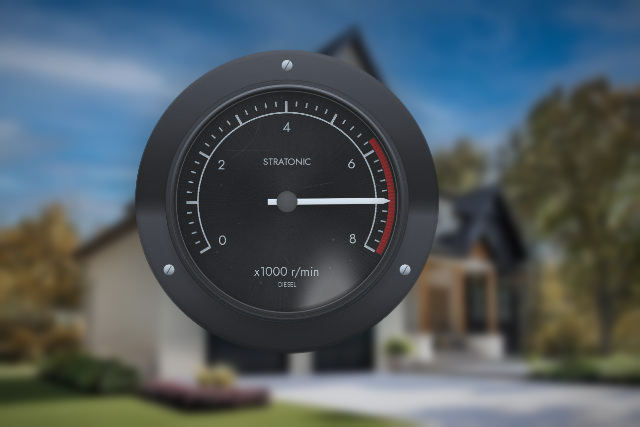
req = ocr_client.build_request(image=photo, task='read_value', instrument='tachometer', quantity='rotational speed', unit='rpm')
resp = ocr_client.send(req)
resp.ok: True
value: 7000 rpm
